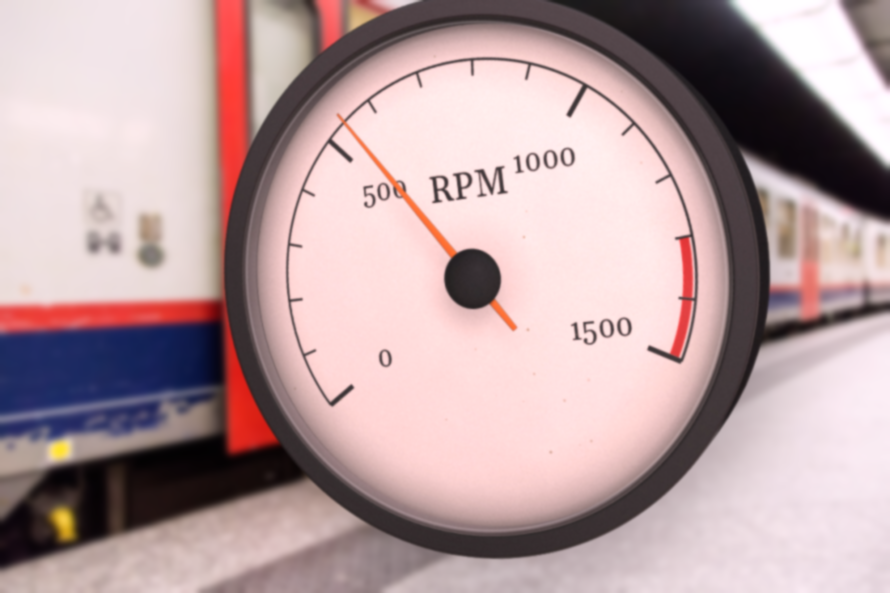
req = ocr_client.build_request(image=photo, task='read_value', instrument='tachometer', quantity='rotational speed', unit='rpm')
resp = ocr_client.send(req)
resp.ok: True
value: 550 rpm
